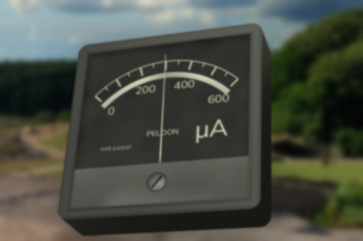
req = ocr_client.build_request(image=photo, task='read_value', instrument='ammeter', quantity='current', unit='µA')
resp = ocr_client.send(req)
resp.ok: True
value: 300 µA
